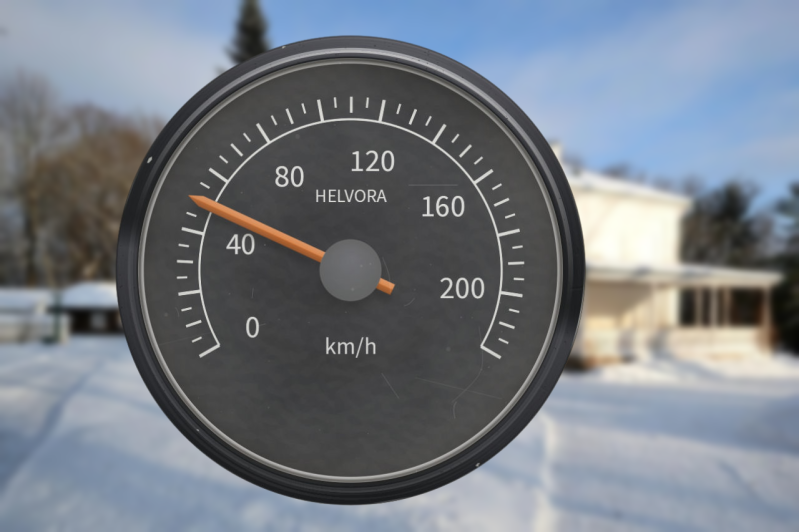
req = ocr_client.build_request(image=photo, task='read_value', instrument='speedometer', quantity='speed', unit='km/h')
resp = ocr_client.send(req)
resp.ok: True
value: 50 km/h
